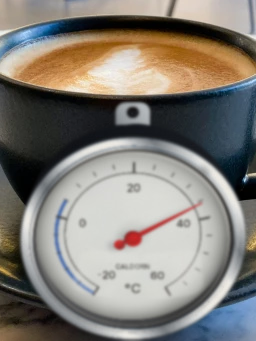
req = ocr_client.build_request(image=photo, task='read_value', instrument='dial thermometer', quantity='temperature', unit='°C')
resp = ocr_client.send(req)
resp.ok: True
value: 36 °C
